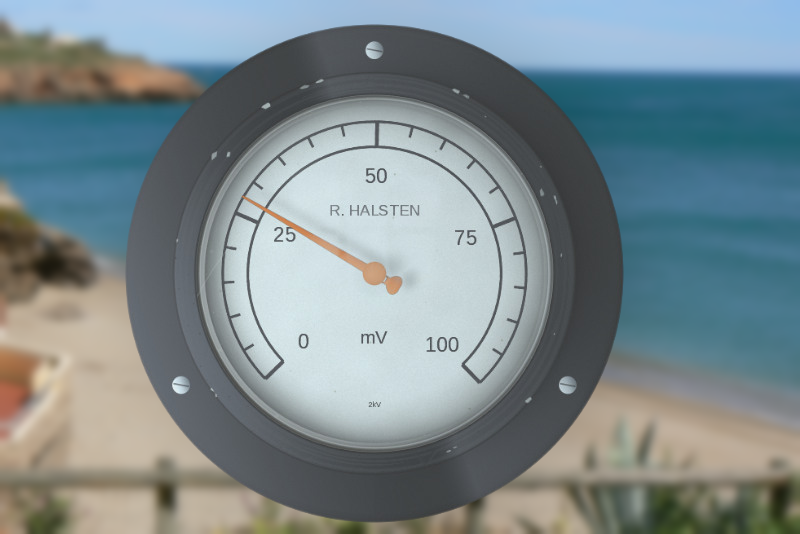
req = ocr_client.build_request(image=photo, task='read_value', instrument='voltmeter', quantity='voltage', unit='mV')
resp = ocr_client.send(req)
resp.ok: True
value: 27.5 mV
